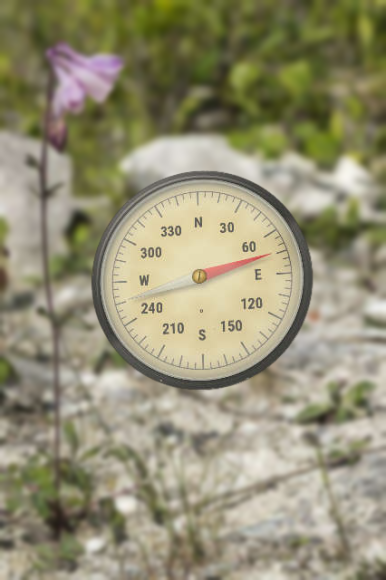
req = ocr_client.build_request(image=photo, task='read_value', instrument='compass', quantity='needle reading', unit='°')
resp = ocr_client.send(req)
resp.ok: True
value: 75 °
